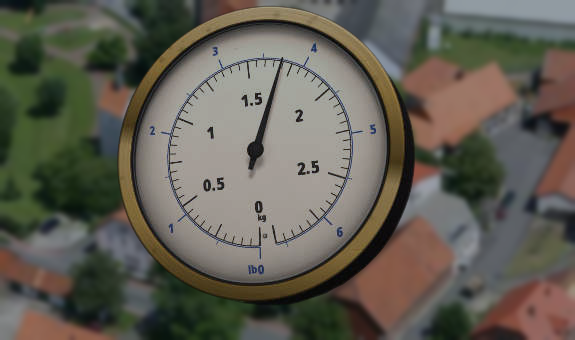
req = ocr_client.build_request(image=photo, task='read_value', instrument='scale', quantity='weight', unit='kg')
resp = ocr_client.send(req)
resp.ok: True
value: 1.7 kg
